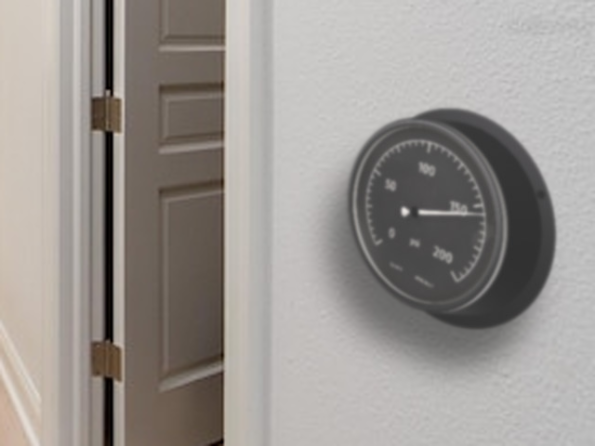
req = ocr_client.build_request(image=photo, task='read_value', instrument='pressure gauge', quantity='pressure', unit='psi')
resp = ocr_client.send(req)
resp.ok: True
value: 155 psi
